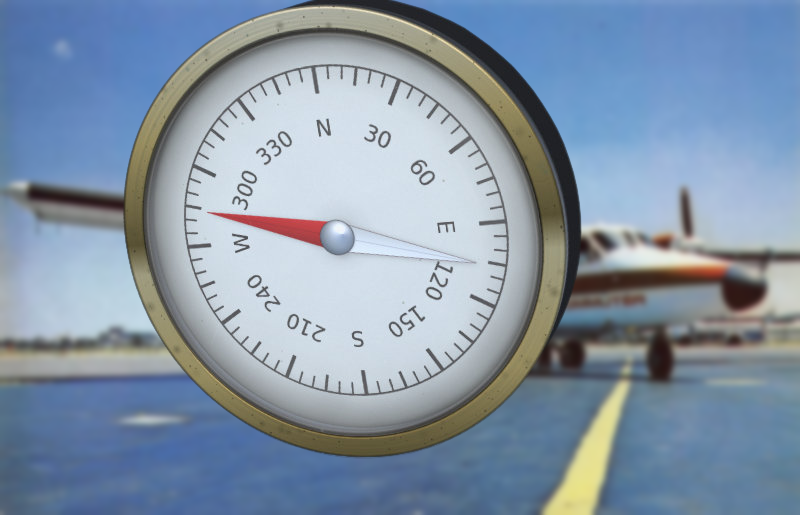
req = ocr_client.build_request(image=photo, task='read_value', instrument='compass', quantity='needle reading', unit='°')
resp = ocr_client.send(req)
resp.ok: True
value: 285 °
